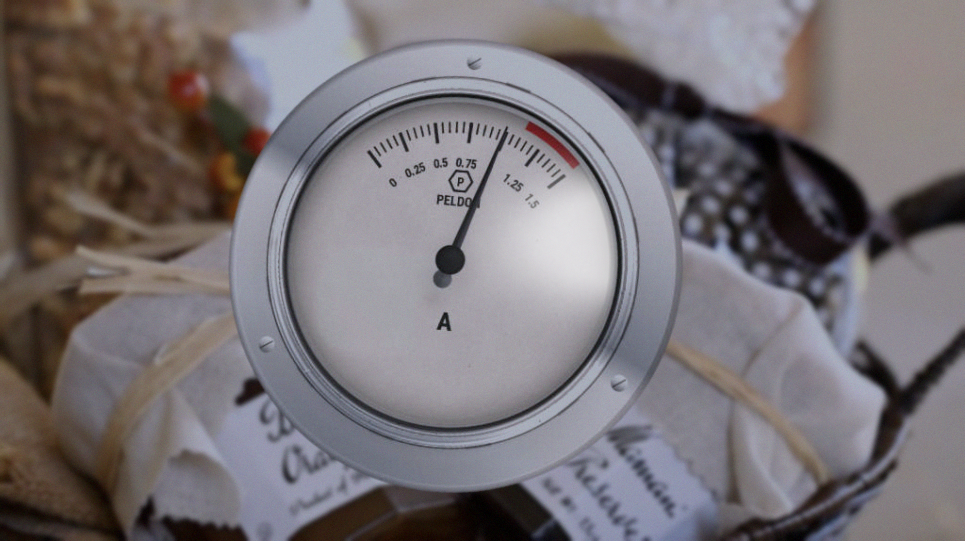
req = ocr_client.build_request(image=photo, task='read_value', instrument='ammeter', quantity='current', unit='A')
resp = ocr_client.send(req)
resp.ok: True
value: 1 A
